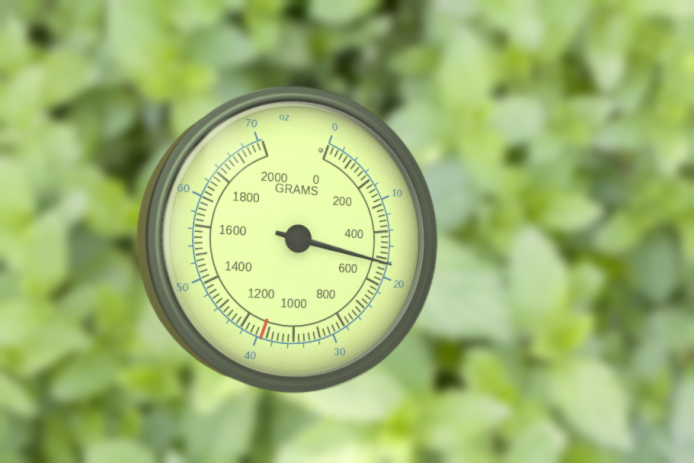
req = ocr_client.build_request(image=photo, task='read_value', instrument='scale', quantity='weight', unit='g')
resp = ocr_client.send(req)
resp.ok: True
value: 520 g
